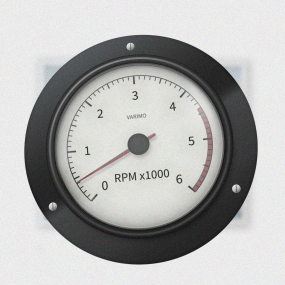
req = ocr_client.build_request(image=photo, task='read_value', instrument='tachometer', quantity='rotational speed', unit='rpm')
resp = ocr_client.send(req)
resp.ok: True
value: 400 rpm
